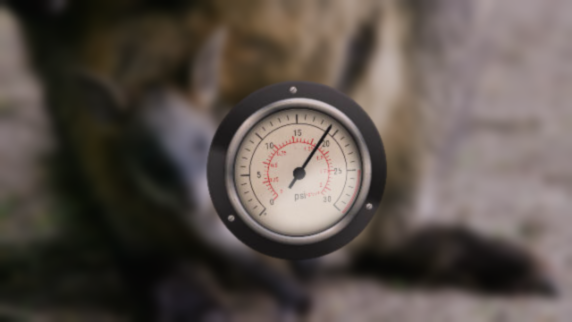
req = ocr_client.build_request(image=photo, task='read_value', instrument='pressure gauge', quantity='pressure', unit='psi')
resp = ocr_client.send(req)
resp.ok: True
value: 19 psi
